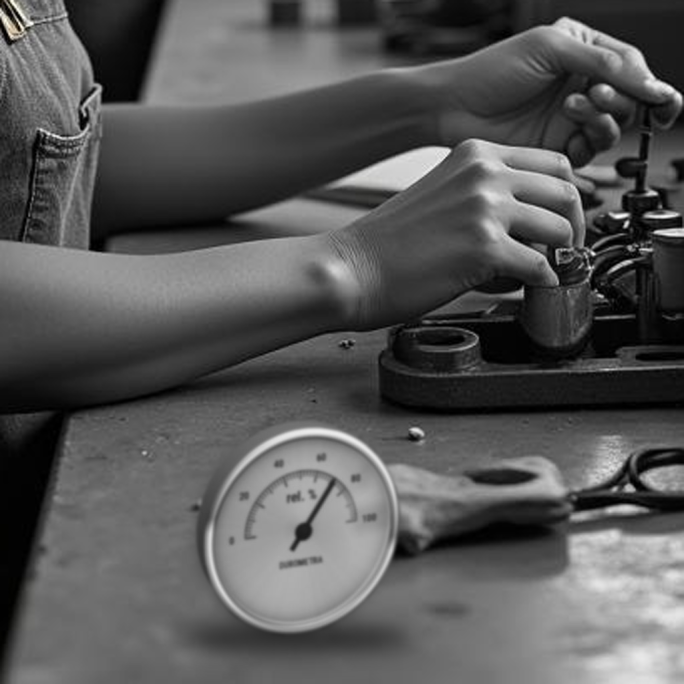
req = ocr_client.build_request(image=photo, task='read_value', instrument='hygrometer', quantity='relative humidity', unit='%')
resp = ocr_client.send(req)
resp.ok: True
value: 70 %
